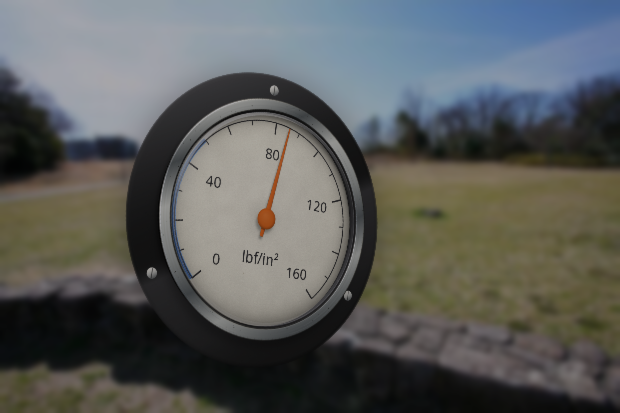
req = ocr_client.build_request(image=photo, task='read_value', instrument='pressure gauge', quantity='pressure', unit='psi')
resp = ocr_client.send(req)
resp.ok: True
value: 85 psi
